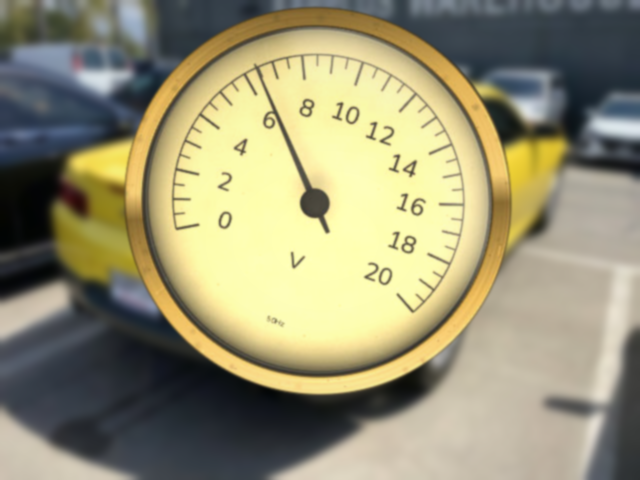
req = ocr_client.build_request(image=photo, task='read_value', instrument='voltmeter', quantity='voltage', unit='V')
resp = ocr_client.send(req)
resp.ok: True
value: 6.5 V
